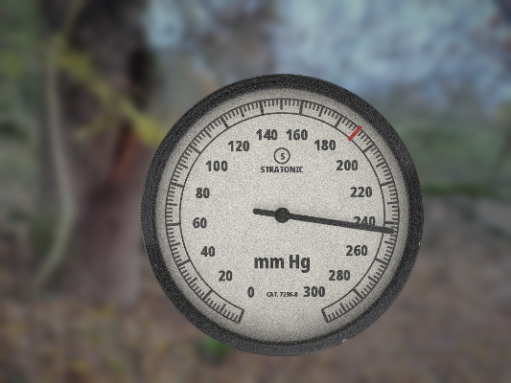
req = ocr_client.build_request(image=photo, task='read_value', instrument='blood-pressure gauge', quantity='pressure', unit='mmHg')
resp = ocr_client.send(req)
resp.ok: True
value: 244 mmHg
